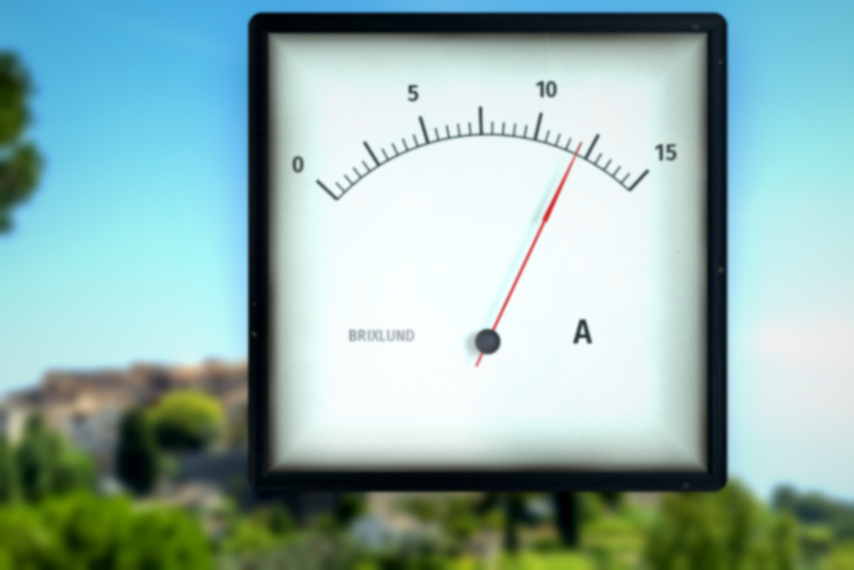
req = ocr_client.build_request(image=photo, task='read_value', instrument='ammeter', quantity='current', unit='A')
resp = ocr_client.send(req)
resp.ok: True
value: 12 A
